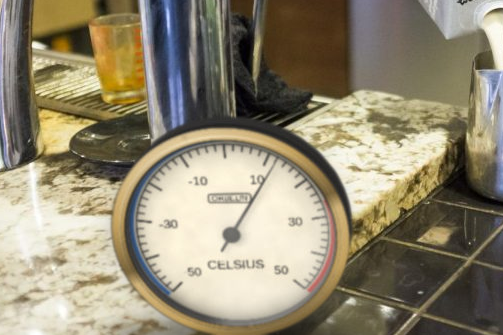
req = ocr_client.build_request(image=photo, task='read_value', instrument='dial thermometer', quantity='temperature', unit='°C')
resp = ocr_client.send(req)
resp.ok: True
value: 12 °C
